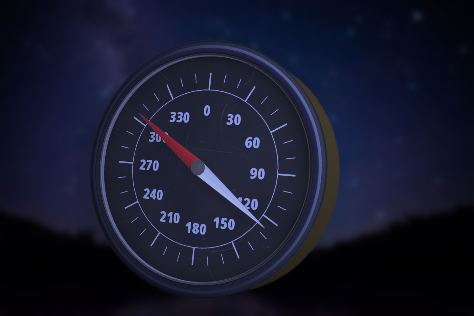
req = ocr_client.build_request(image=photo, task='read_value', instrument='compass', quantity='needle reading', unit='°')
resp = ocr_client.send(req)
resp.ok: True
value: 305 °
